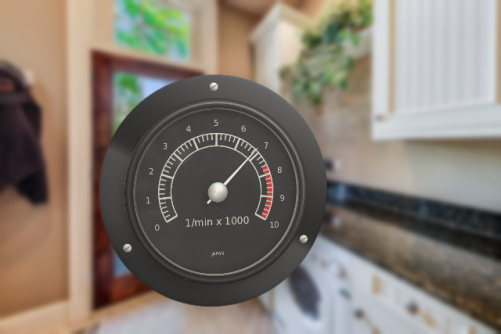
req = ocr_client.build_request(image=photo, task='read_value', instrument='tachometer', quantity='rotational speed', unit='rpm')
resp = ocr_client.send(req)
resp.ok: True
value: 6800 rpm
